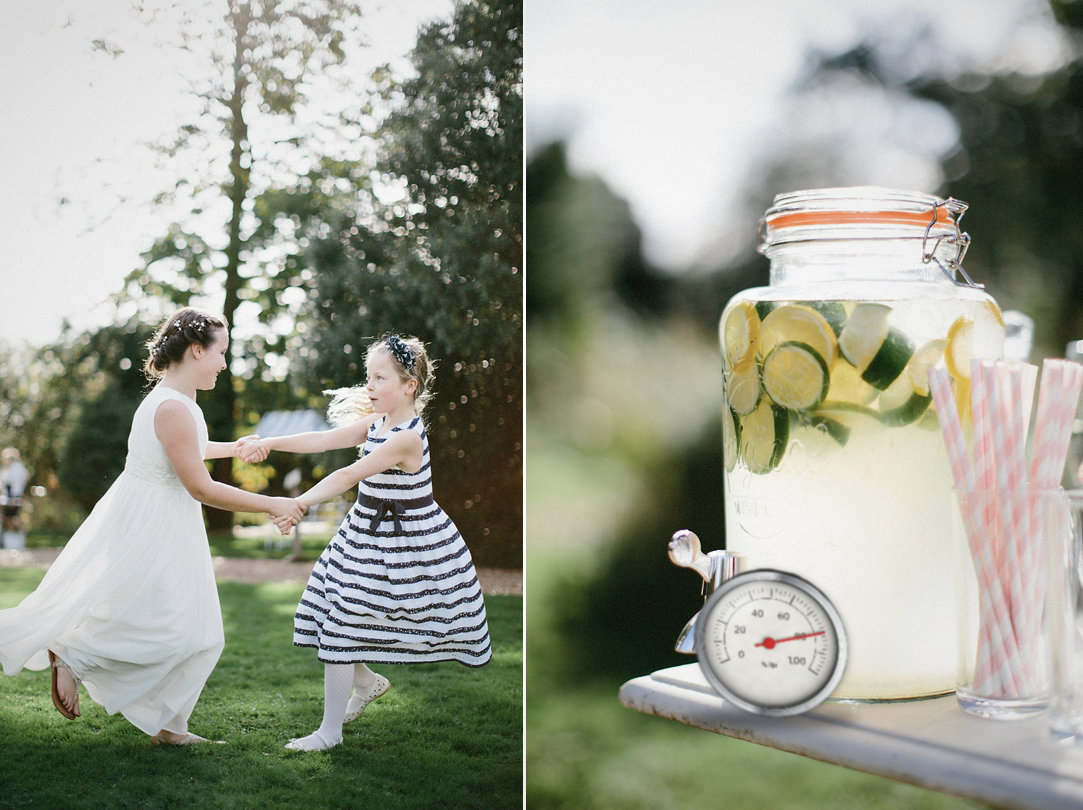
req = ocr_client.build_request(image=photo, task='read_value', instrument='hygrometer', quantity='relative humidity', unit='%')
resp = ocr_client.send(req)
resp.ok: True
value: 80 %
